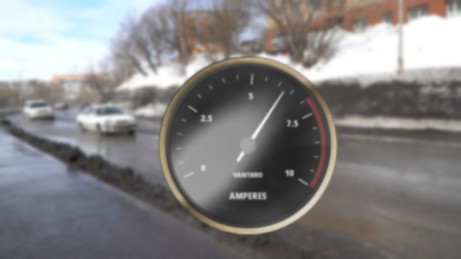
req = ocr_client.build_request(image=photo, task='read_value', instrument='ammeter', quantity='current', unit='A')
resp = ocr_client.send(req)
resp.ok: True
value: 6.25 A
